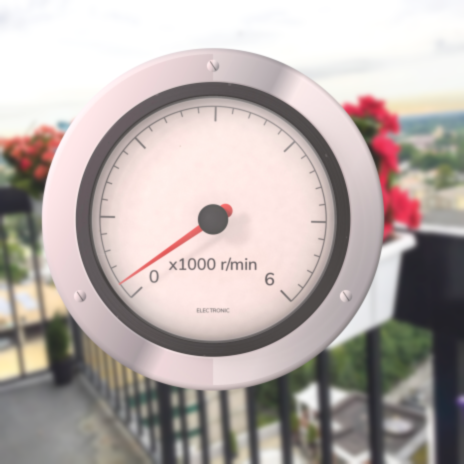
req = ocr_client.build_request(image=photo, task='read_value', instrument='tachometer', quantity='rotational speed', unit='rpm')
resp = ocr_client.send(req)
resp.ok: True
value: 200 rpm
